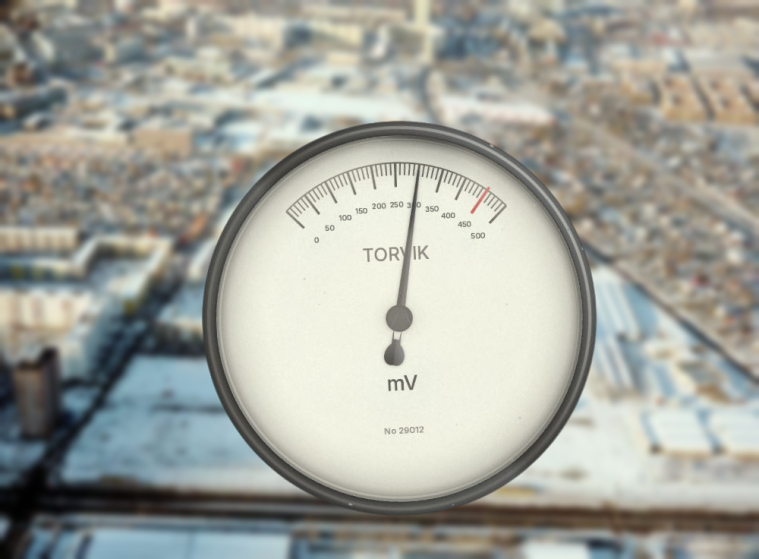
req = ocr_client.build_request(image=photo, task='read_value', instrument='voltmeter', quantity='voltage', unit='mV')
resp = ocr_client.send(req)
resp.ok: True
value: 300 mV
